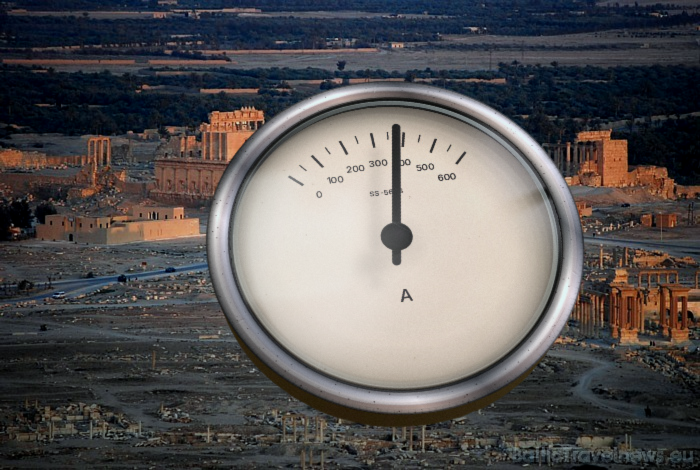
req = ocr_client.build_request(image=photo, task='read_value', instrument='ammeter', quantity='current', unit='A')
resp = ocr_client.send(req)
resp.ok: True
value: 375 A
